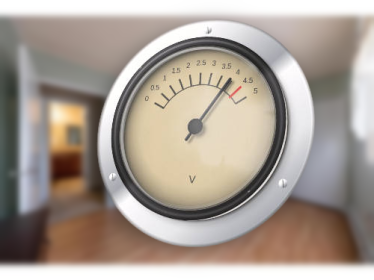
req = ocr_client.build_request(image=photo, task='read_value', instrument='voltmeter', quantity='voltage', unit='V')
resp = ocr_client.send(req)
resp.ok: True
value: 4 V
